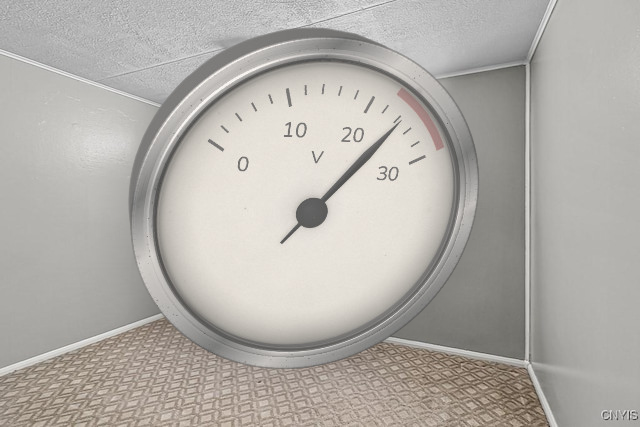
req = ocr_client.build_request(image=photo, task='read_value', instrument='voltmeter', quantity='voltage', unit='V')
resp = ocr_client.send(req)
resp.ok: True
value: 24 V
